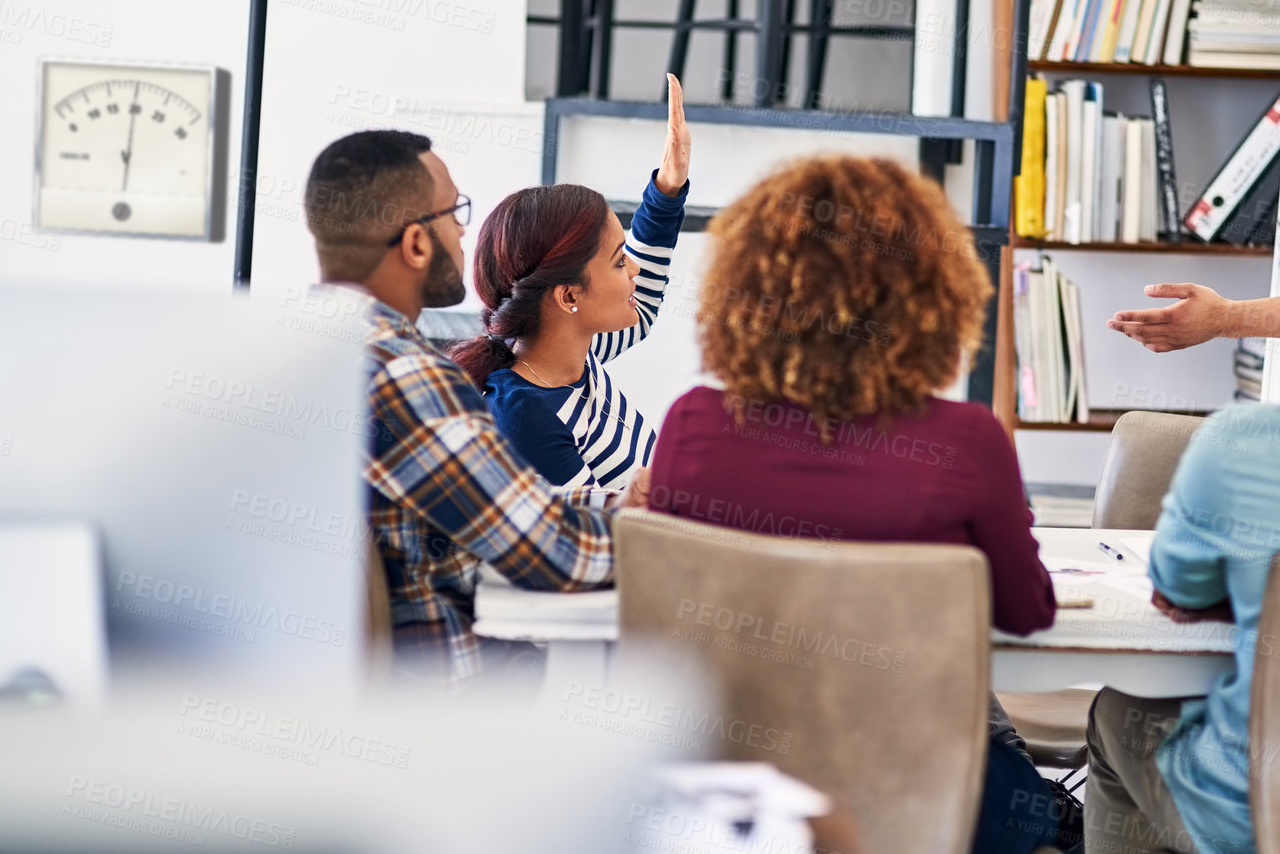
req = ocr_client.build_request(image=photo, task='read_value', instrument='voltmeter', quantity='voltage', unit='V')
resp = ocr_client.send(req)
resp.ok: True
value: 20 V
